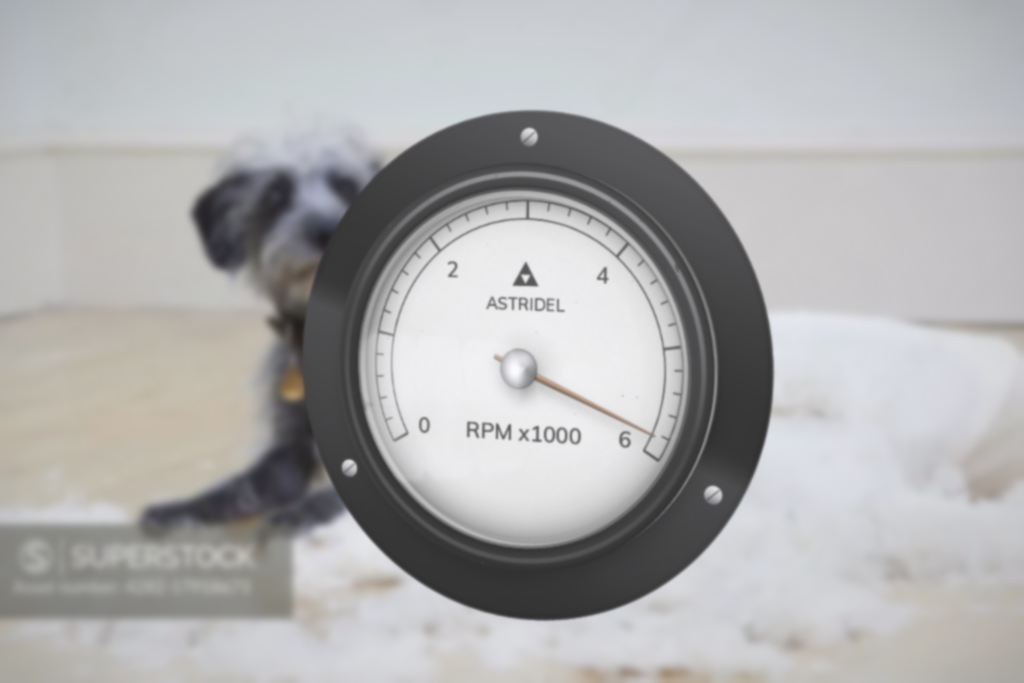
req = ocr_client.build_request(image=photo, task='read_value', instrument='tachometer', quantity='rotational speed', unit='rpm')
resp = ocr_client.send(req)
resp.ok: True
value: 5800 rpm
